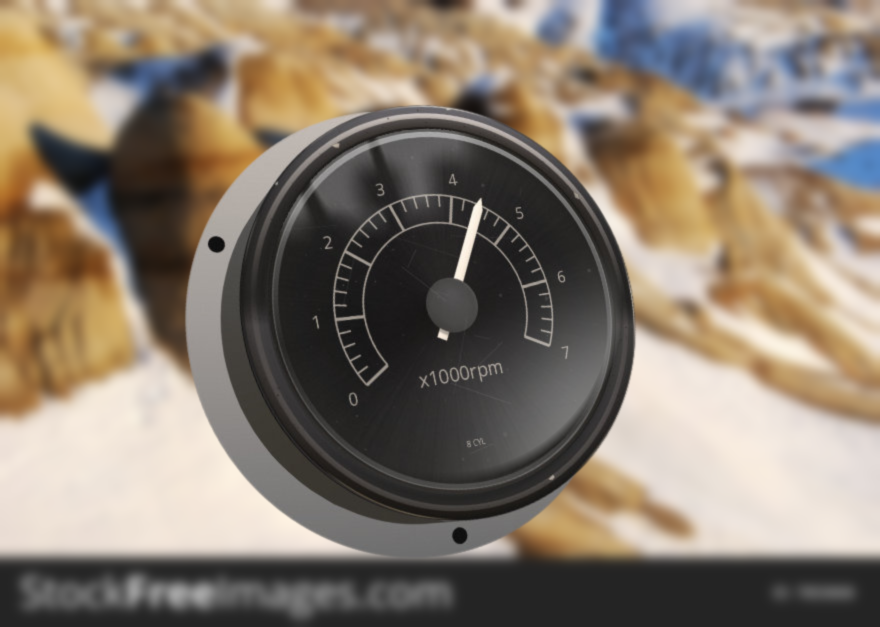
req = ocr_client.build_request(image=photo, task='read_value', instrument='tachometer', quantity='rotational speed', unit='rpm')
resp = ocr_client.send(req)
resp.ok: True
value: 4400 rpm
